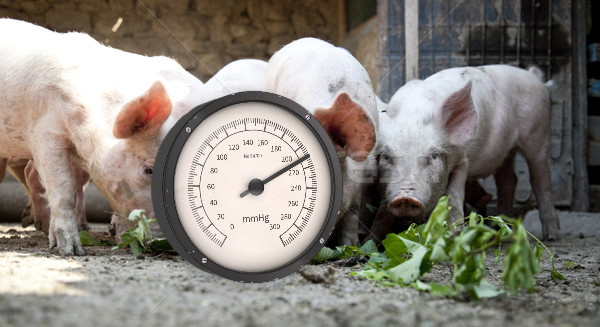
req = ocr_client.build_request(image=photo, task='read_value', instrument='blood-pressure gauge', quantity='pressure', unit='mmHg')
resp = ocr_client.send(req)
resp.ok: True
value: 210 mmHg
